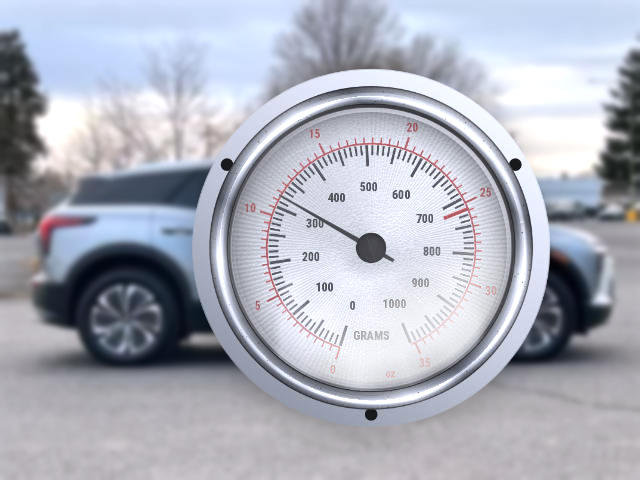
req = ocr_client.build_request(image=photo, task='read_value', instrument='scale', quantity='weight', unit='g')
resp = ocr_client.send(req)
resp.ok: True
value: 320 g
